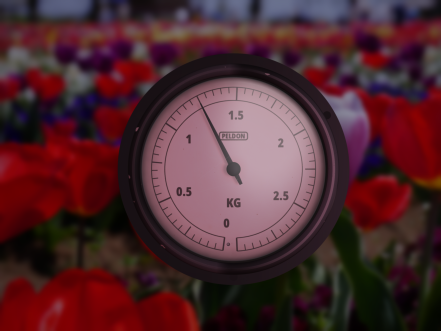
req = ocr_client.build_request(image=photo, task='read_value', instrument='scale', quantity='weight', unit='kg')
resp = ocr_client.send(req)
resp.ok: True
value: 1.25 kg
